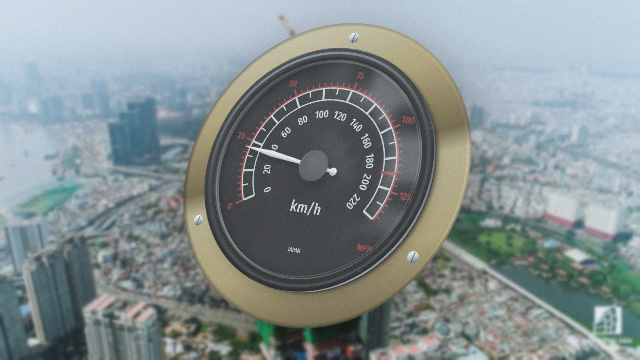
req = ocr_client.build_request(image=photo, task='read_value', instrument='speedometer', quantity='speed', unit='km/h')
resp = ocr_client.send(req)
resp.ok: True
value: 35 km/h
